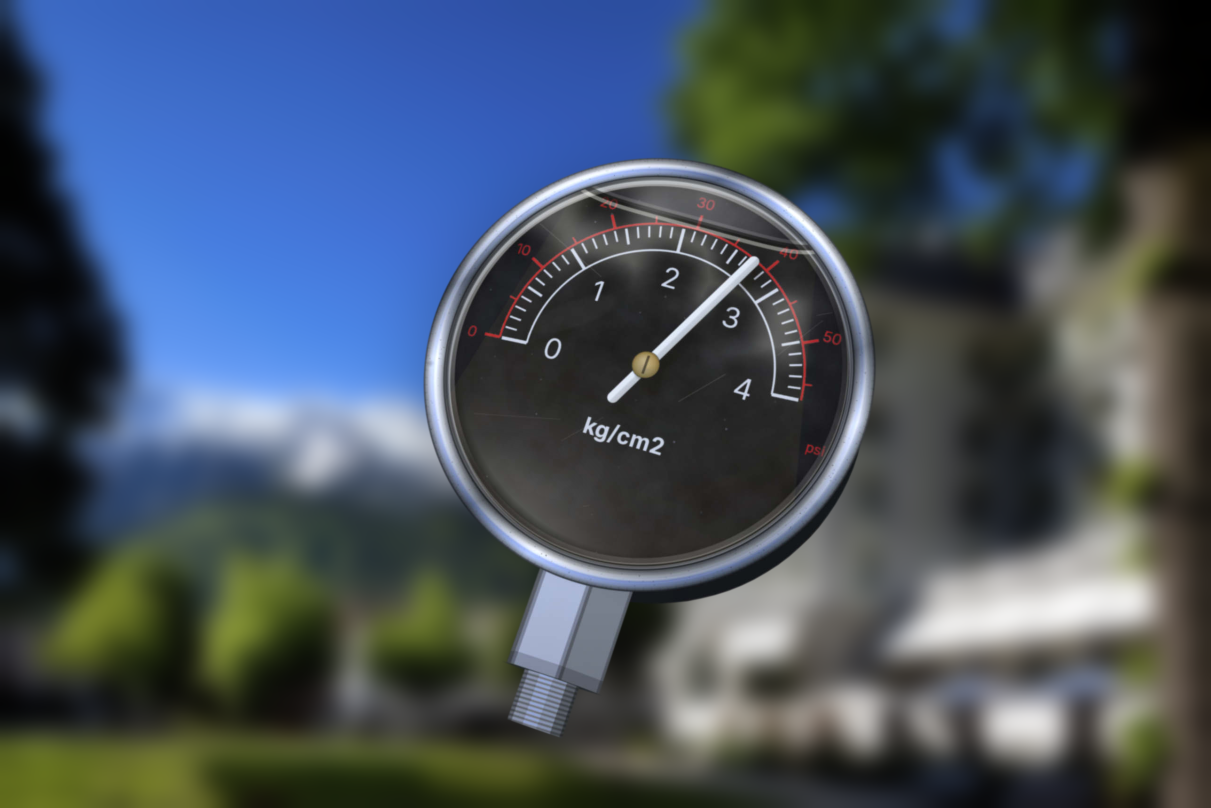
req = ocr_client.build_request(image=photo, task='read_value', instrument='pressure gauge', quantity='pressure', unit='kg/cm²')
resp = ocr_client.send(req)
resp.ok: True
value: 2.7 kg/cm²
